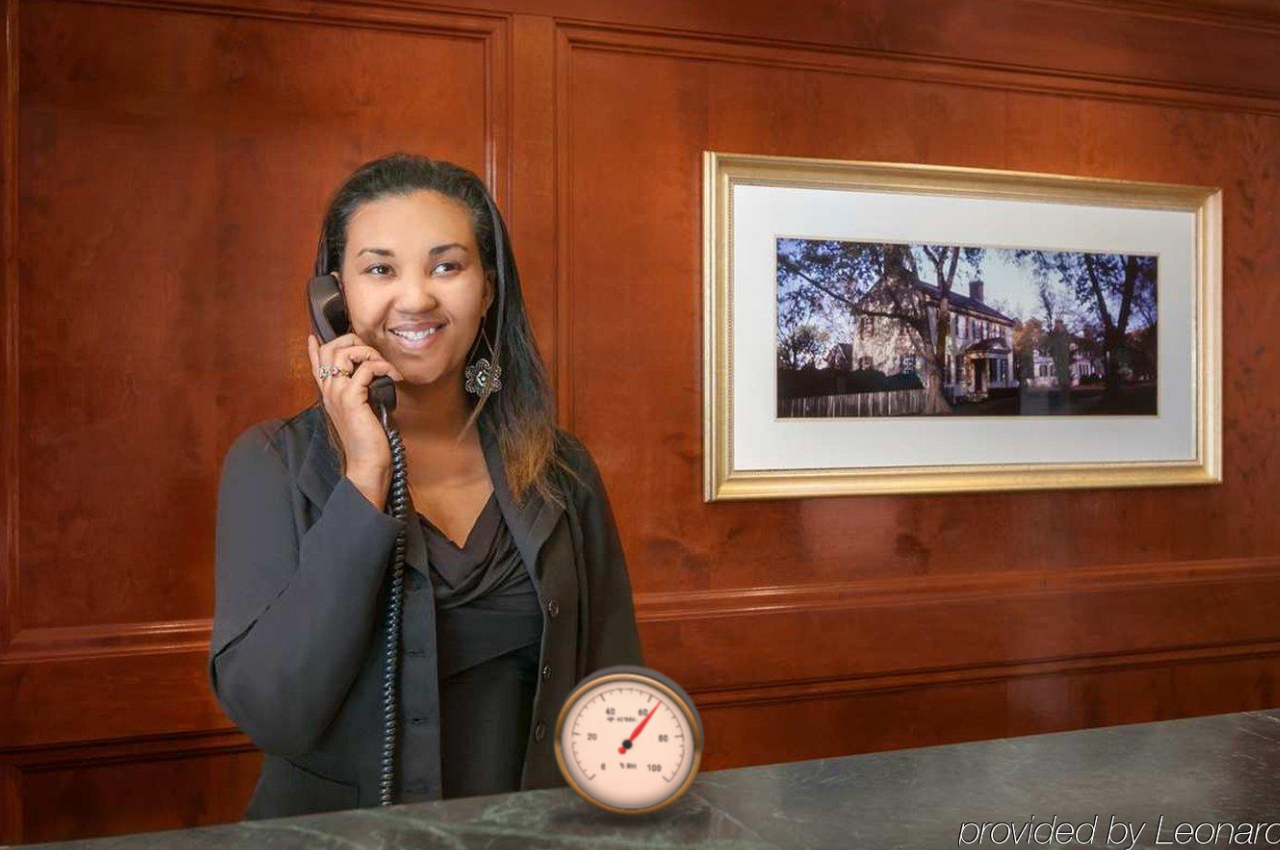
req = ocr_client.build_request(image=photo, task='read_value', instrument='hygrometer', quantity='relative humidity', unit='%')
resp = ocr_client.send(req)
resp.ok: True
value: 64 %
